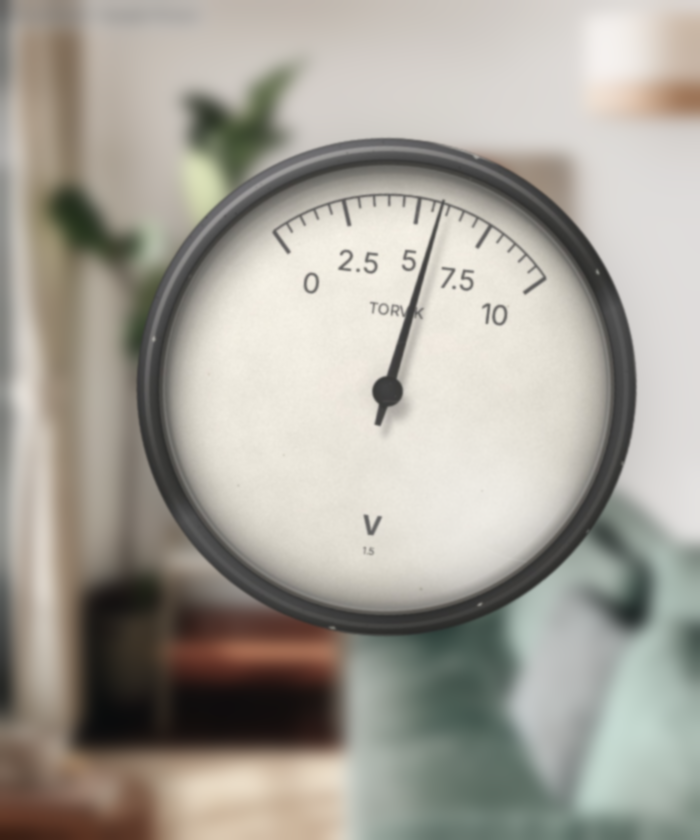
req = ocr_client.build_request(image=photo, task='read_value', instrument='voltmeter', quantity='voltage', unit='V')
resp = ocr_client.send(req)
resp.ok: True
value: 5.75 V
